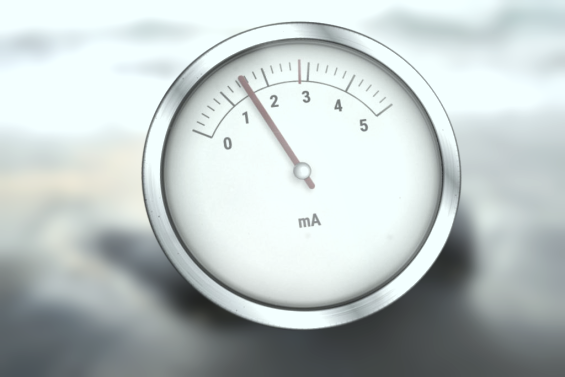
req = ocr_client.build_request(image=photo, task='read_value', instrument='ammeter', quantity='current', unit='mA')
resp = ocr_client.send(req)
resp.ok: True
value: 1.5 mA
